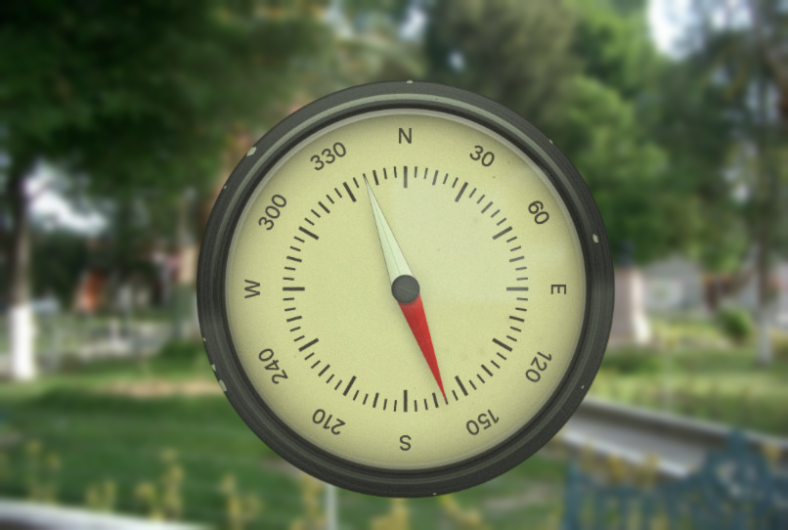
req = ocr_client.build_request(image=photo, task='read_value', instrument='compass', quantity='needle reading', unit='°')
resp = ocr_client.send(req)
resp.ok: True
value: 160 °
